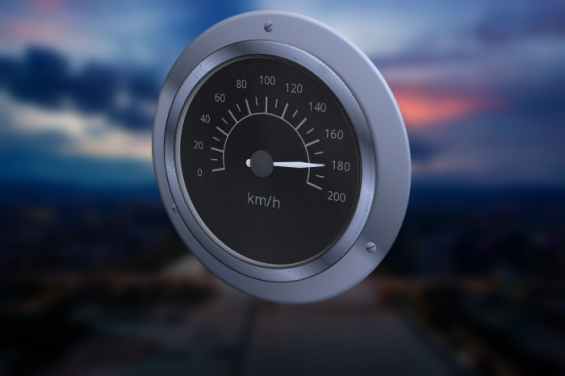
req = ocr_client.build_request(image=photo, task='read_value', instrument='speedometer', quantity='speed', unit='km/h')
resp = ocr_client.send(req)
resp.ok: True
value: 180 km/h
